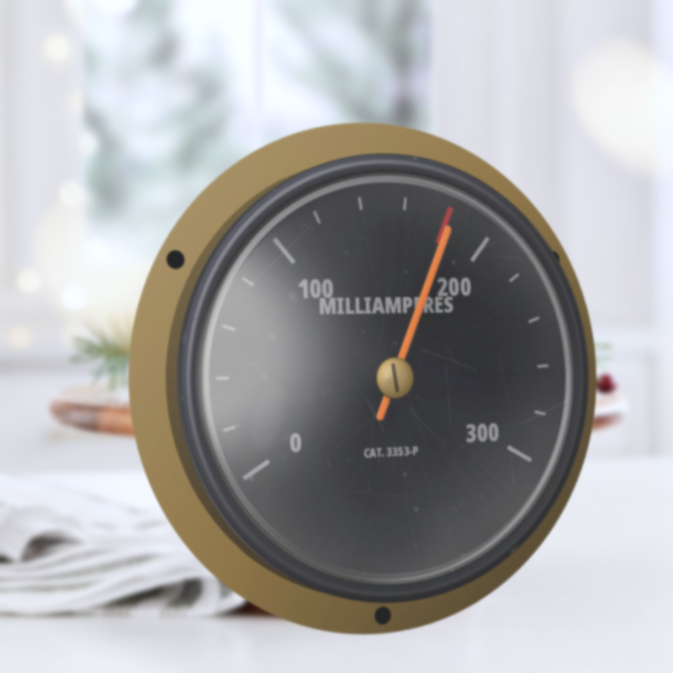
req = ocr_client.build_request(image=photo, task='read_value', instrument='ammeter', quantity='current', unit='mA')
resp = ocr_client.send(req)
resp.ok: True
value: 180 mA
